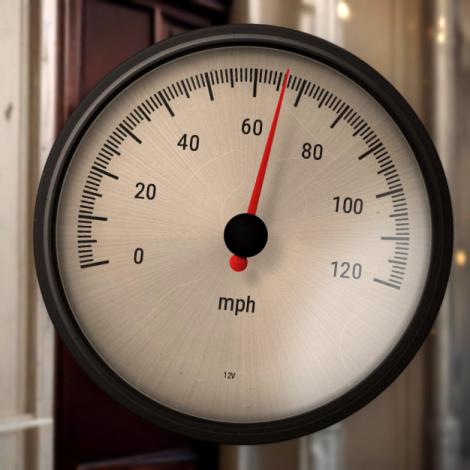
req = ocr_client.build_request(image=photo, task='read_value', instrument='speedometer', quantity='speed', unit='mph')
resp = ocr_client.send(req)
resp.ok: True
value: 66 mph
